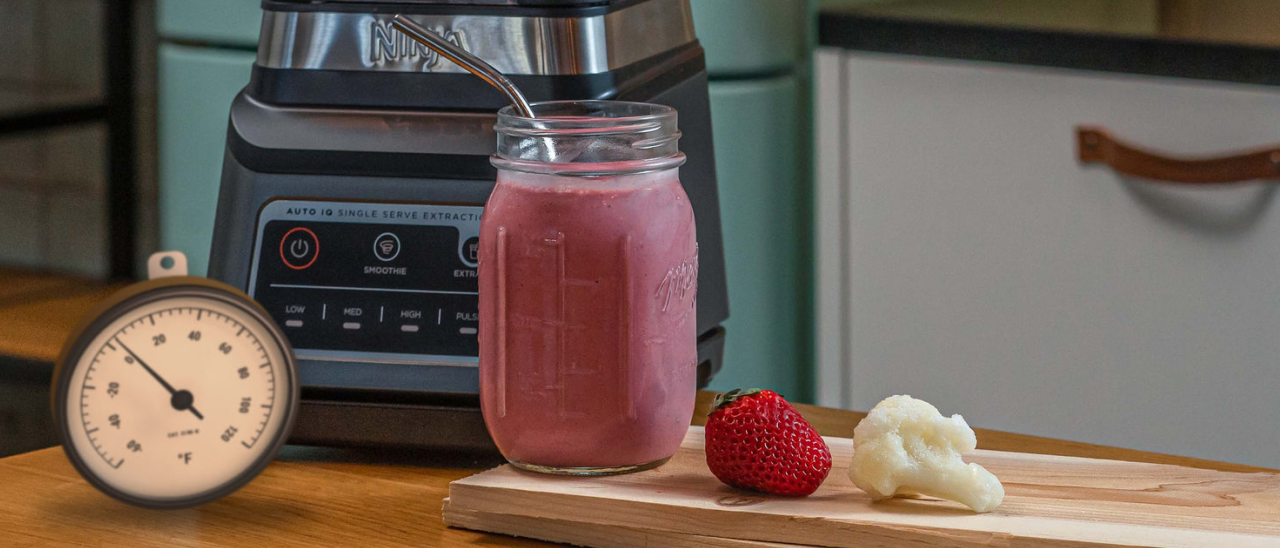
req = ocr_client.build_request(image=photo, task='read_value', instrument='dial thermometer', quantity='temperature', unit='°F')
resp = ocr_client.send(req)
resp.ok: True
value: 4 °F
